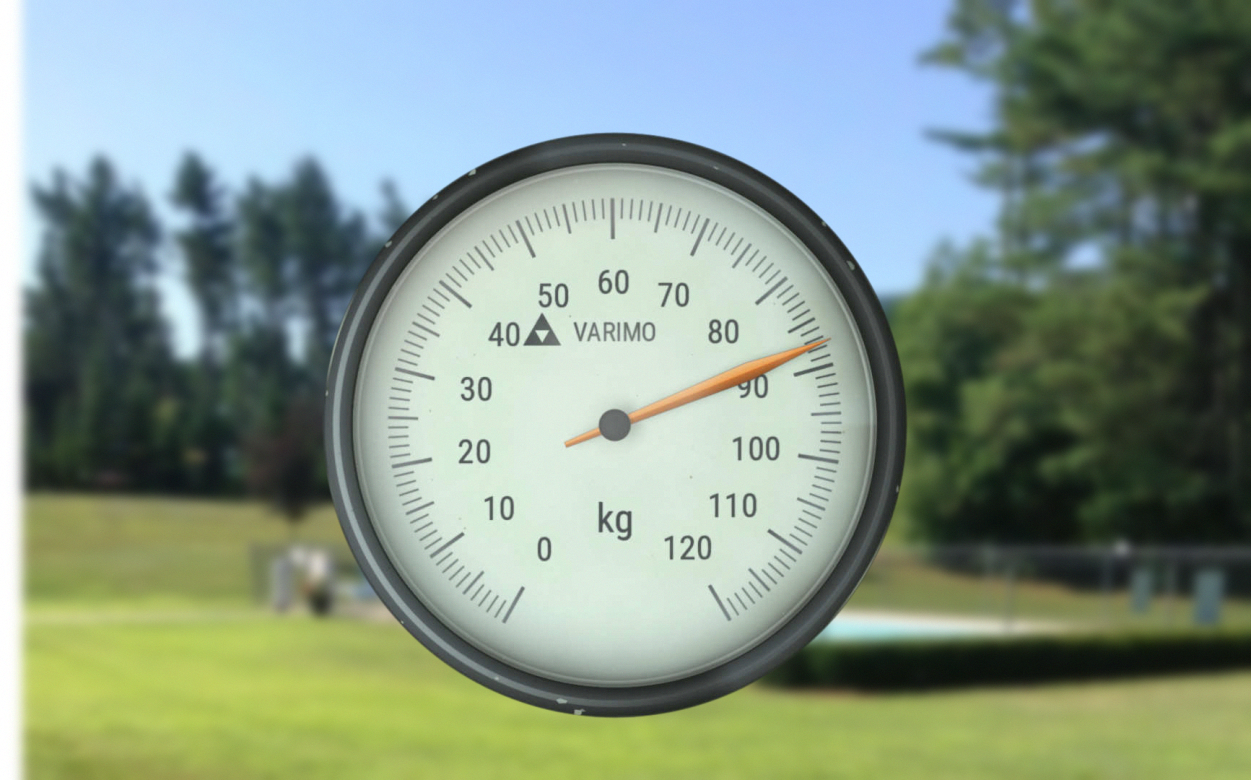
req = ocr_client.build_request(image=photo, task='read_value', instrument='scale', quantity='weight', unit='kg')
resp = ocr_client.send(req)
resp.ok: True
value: 87.5 kg
